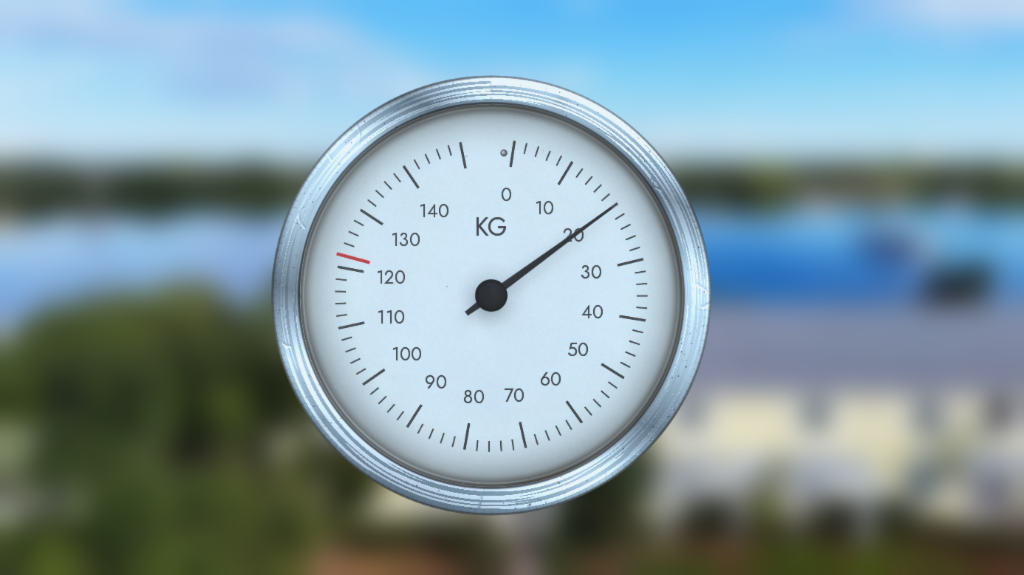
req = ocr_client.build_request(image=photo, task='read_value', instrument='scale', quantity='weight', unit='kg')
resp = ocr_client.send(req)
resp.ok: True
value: 20 kg
